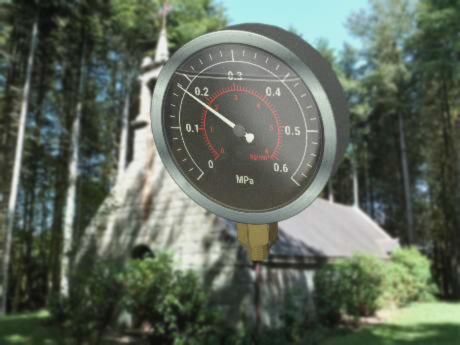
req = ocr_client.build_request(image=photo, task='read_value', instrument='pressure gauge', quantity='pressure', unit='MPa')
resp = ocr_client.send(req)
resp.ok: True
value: 0.18 MPa
